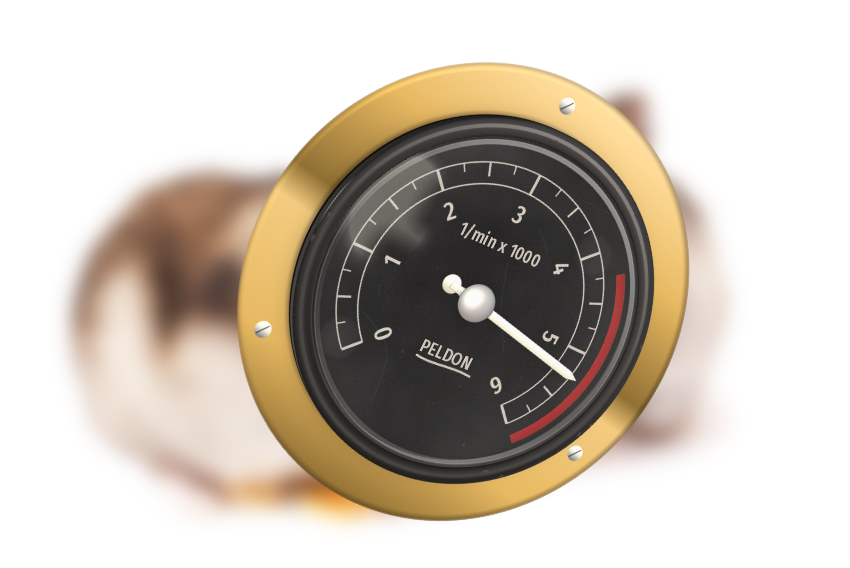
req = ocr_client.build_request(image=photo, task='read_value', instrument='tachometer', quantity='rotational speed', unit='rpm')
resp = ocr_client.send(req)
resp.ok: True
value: 5250 rpm
